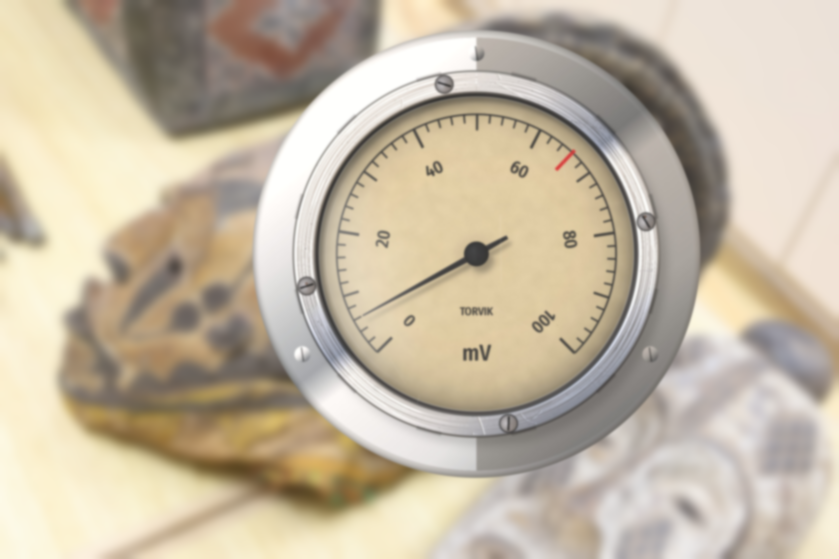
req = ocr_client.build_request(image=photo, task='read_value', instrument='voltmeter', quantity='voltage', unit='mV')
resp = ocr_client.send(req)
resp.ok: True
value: 6 mV
